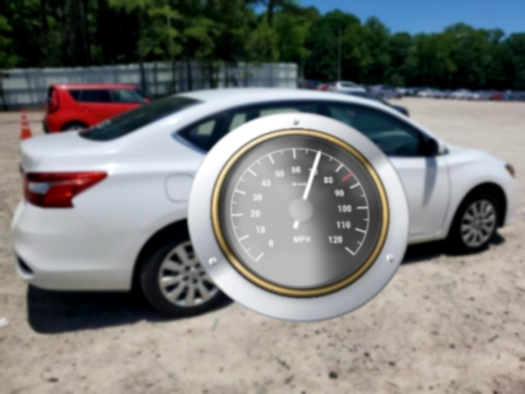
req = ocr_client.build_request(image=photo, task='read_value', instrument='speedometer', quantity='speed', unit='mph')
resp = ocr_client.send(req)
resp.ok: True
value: 70 mph
